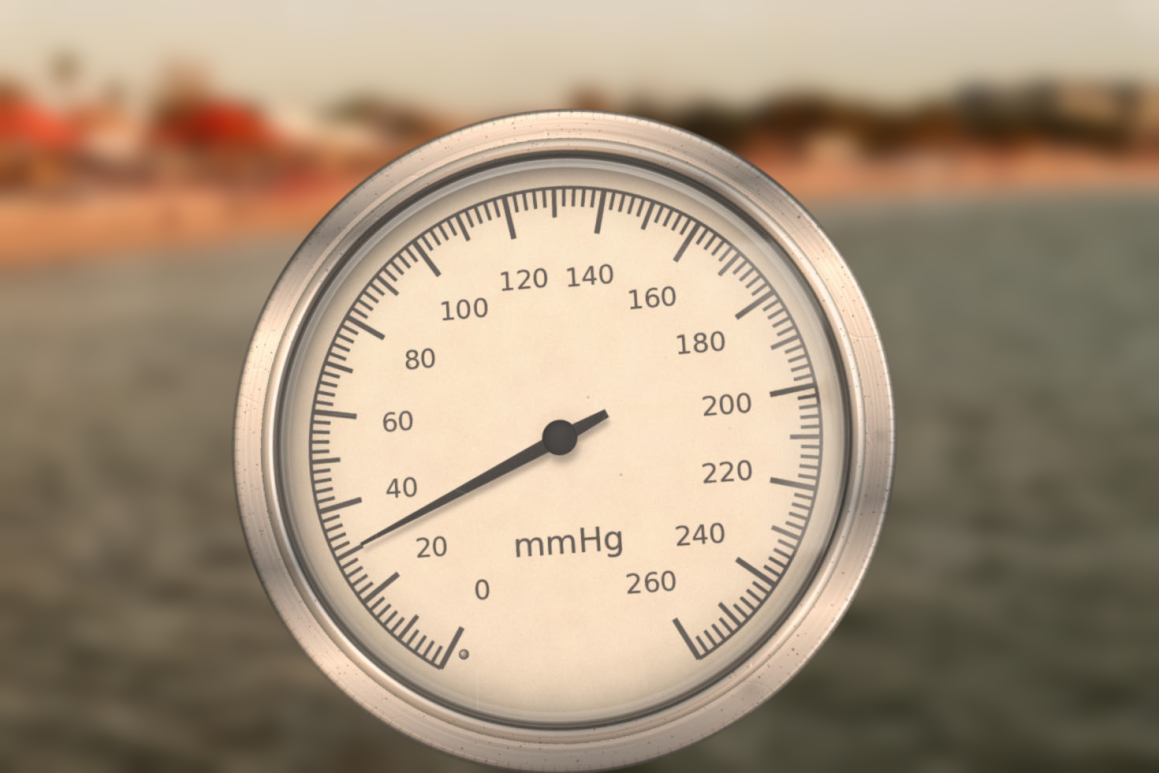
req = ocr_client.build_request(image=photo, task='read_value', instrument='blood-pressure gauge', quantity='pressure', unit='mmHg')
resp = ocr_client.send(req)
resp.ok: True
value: 30 mmHg
